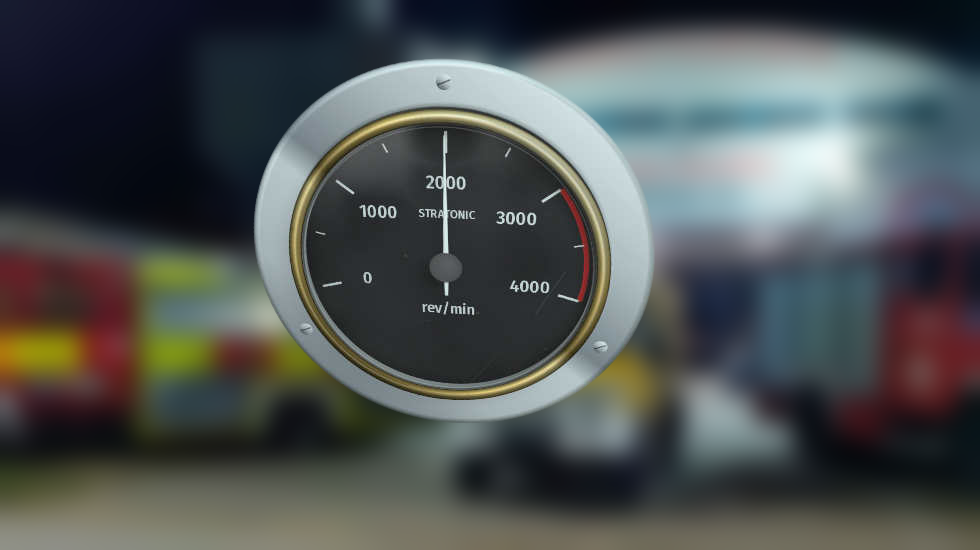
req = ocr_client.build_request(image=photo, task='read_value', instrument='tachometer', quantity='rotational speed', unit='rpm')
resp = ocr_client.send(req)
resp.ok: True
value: 2000 rpm
